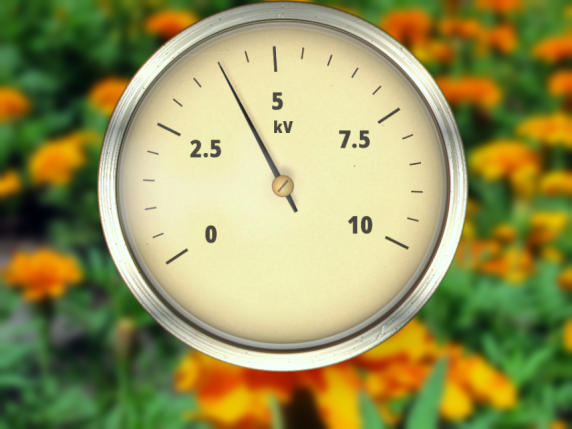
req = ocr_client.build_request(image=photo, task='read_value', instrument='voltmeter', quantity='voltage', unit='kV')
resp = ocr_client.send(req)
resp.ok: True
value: 4 kV
